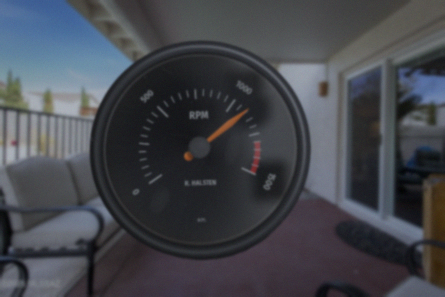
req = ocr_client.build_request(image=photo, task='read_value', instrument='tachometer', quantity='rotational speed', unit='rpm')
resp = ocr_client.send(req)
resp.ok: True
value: 1100 rpm
